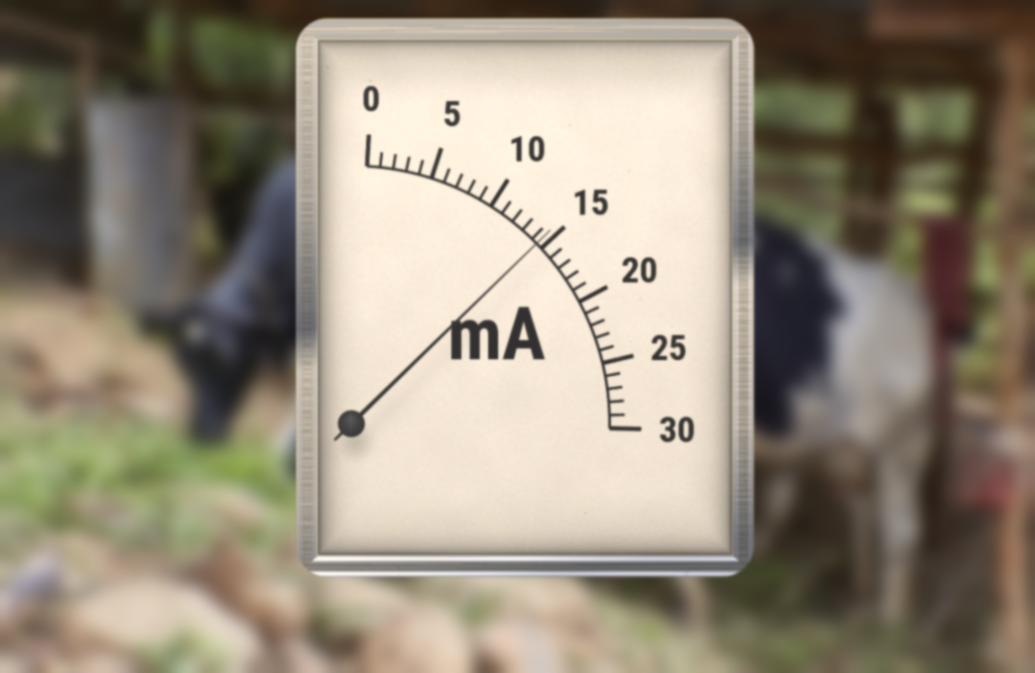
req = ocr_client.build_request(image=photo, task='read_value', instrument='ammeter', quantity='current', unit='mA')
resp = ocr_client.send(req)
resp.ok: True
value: 14.5 mA
